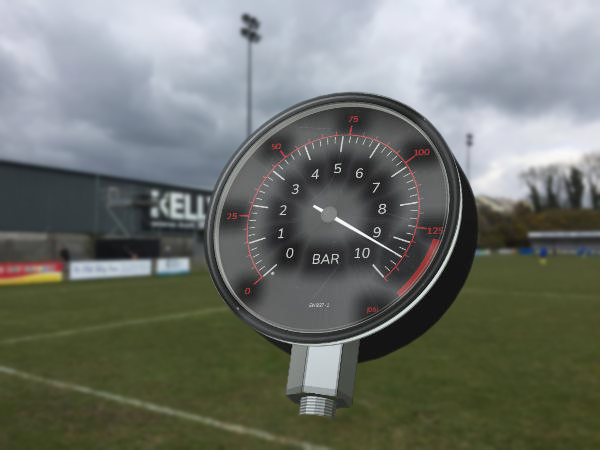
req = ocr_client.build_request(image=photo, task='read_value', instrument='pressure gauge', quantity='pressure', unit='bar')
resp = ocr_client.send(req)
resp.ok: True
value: 9.4 bar
